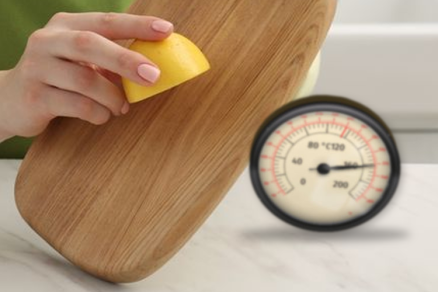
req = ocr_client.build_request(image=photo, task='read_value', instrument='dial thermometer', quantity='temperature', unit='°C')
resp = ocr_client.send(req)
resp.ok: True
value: 160 °C
